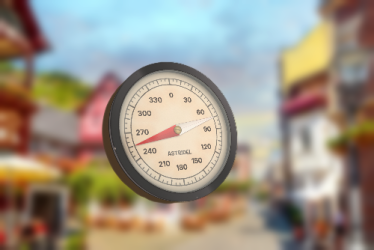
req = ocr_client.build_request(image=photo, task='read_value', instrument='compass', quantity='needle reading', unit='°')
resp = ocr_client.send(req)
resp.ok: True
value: 255 °
